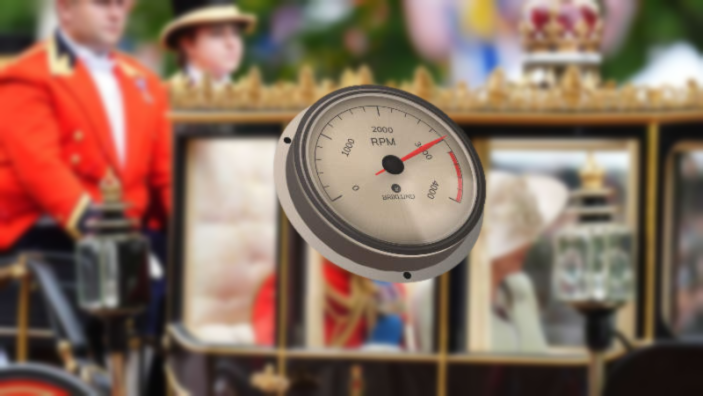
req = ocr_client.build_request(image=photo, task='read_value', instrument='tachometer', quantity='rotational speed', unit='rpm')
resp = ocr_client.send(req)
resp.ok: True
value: 3000 rpm
